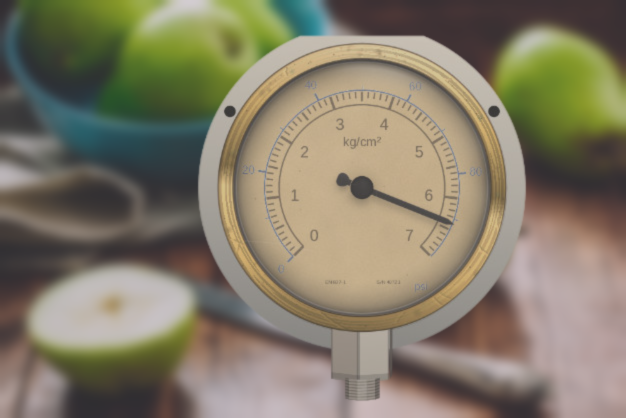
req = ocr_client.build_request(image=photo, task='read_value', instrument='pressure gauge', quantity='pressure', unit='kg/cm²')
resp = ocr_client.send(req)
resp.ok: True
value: 6.4 kg/cm²
